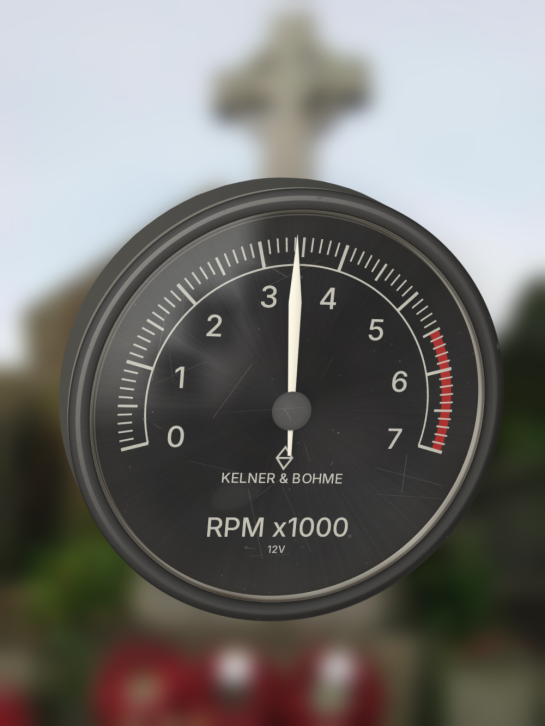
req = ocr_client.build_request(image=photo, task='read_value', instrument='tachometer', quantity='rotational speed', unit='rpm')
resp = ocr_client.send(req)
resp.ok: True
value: 3400 rpm
